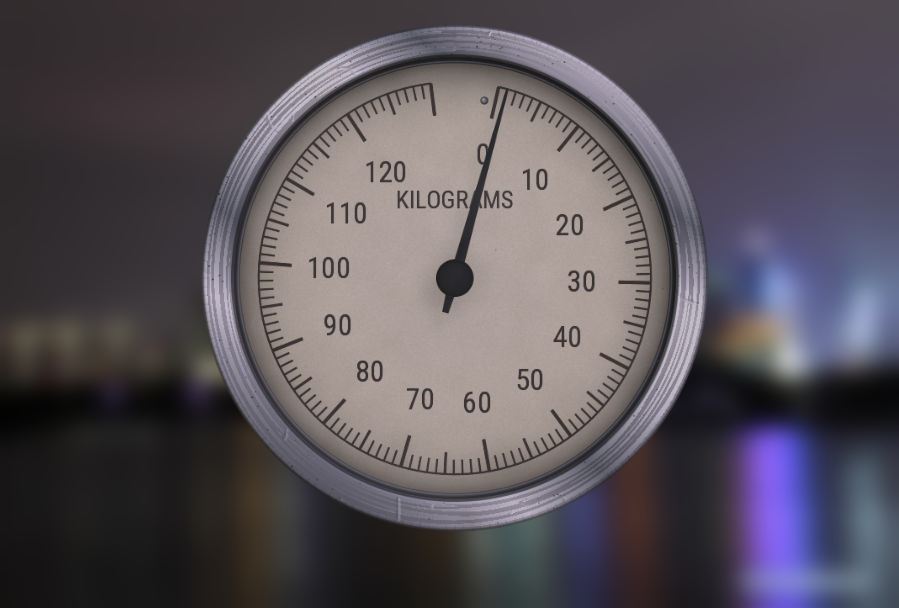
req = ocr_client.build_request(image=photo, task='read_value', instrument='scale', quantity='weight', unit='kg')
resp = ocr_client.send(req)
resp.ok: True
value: 1 kg
